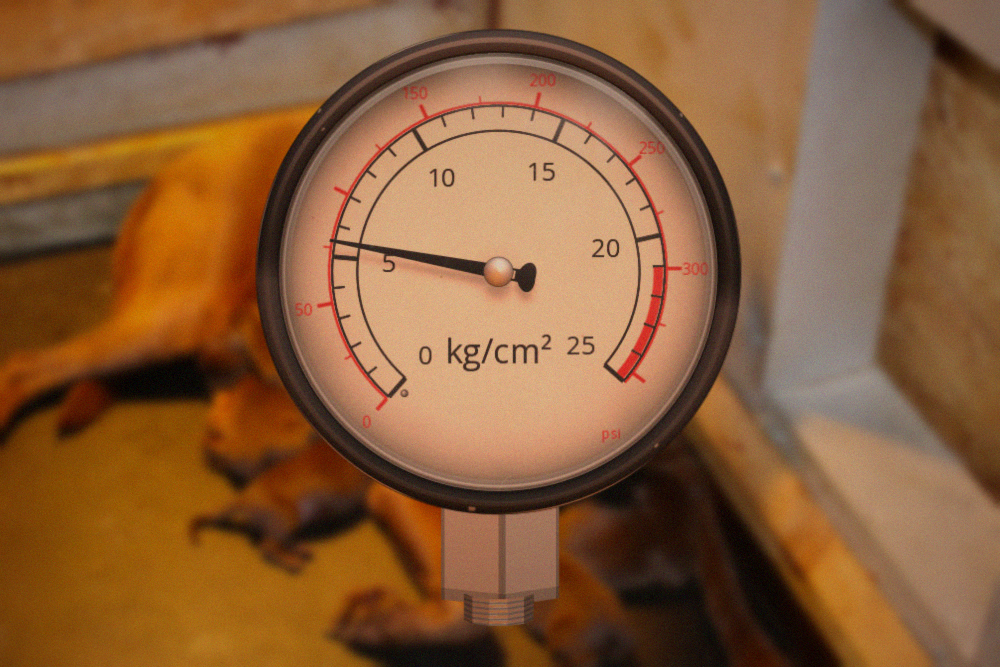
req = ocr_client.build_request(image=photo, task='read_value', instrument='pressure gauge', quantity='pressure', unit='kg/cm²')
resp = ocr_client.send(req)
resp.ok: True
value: 5.5 kg/cm²
